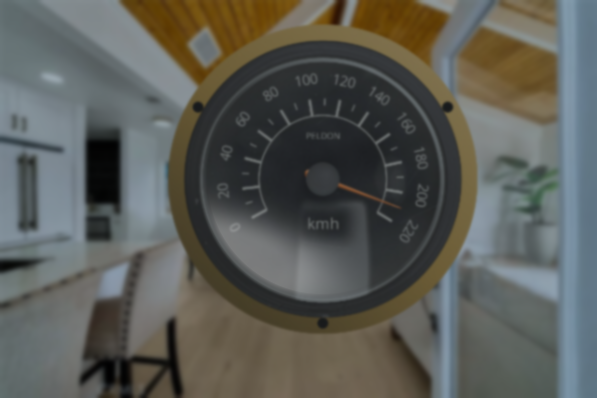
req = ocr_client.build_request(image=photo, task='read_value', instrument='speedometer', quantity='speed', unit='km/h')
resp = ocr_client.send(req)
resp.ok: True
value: 210 km/h
